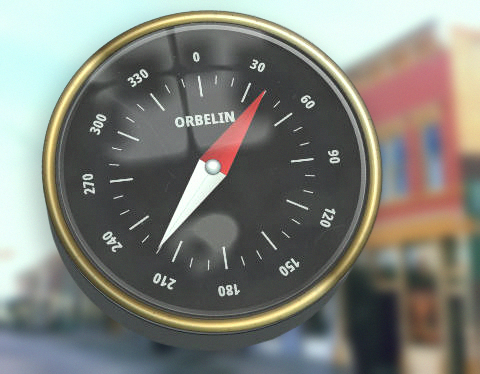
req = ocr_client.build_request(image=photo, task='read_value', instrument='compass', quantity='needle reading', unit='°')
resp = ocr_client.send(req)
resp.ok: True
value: 40 °
